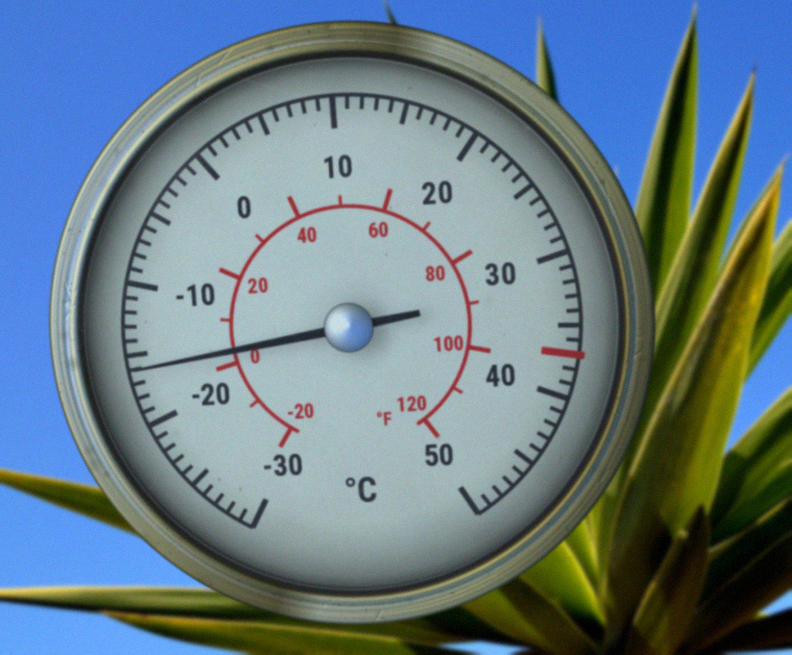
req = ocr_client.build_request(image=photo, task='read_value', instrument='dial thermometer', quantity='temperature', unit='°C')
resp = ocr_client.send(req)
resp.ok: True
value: -16 °C
